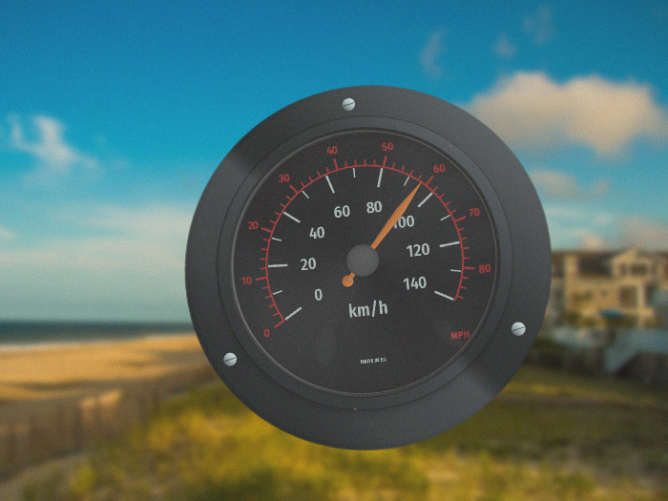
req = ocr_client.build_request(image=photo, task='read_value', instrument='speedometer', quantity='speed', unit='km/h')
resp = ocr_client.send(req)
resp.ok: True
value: 95 km/h
